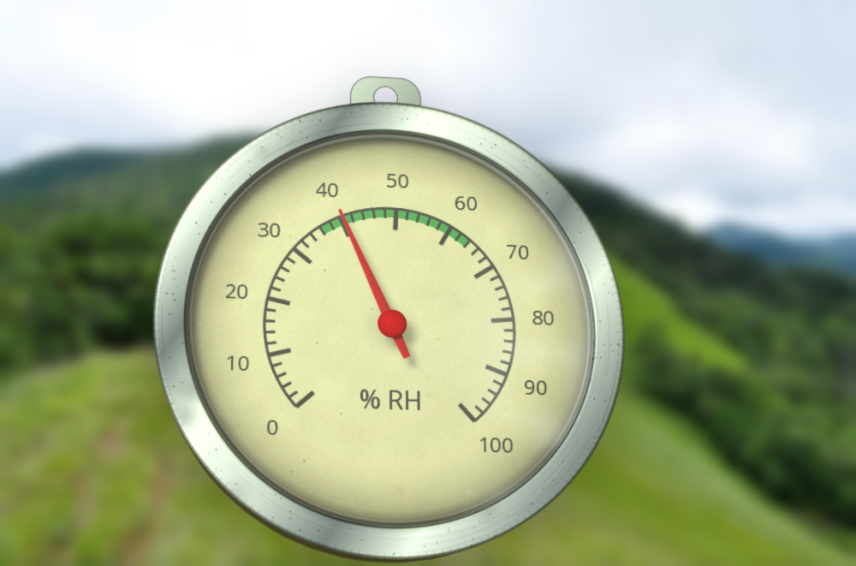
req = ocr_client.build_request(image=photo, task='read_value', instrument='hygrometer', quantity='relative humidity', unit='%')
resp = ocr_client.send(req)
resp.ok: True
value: 40 %
